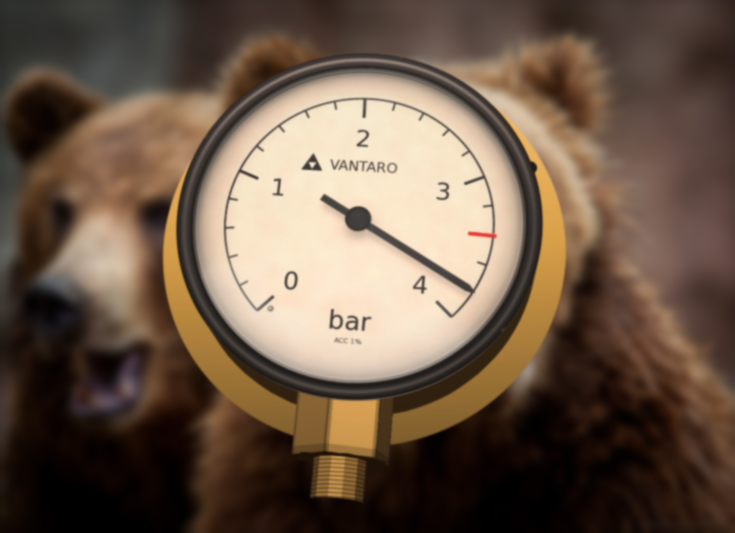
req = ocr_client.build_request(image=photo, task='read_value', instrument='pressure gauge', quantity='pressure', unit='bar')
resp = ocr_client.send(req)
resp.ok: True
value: 3.8 bar
